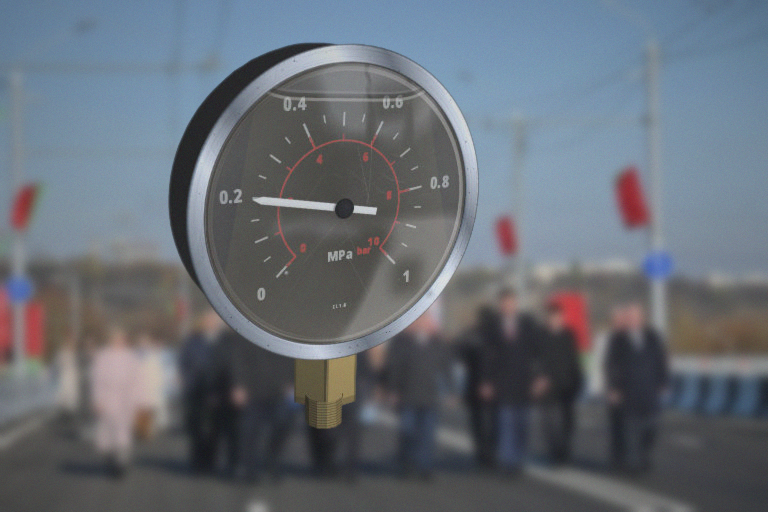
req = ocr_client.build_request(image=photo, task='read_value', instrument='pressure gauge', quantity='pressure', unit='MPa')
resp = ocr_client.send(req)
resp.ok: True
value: 0.2 MPa
